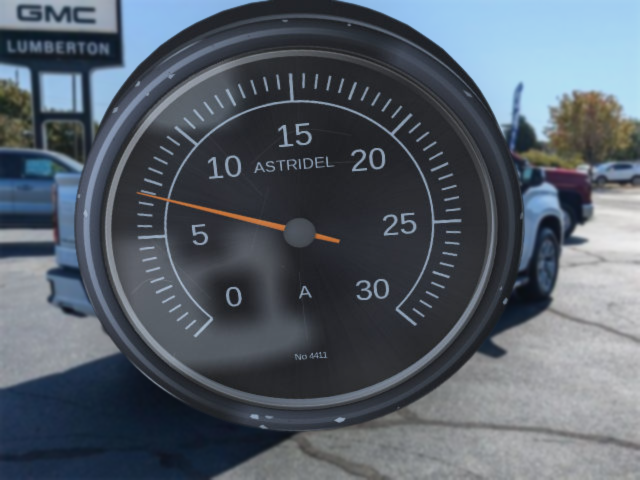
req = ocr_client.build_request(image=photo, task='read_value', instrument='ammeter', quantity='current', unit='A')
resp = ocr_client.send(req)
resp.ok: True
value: 7 A
